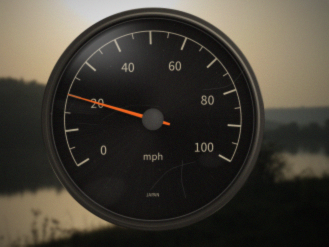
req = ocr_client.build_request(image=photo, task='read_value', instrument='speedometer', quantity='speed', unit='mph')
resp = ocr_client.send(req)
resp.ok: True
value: 20 mph
